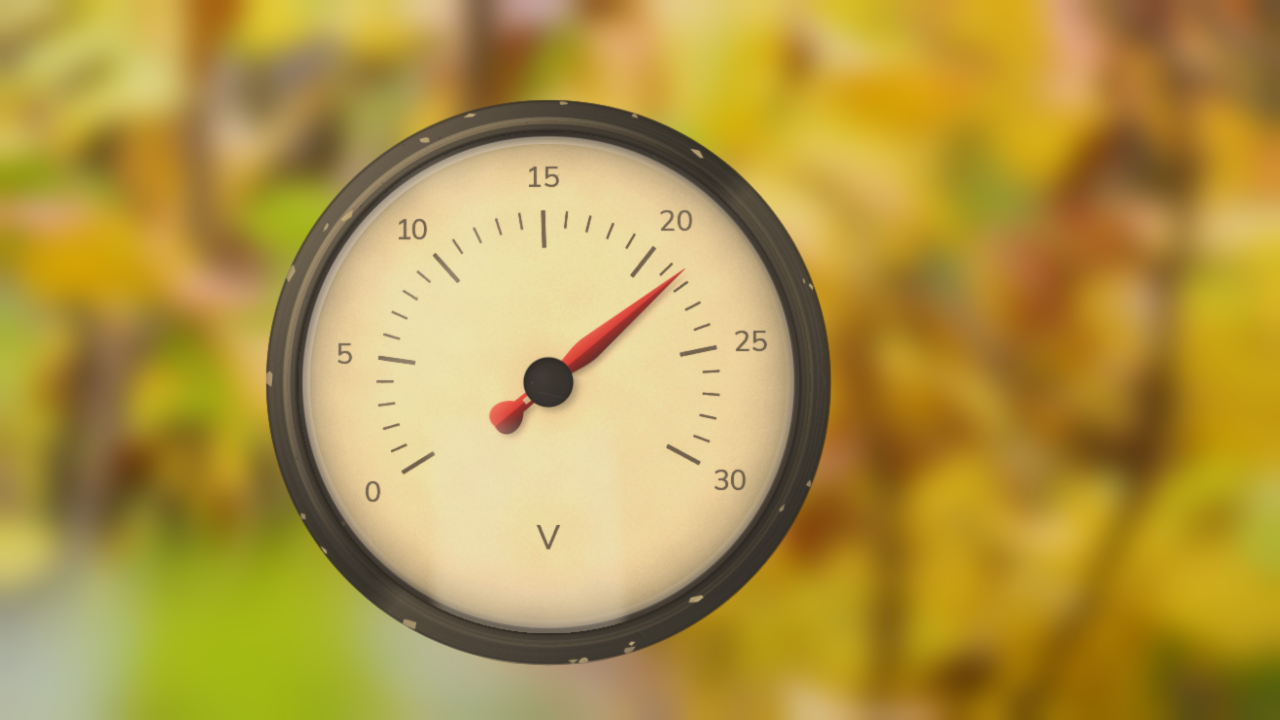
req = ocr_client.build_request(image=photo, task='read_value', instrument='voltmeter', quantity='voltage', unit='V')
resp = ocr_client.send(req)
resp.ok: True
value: 21.5 V
